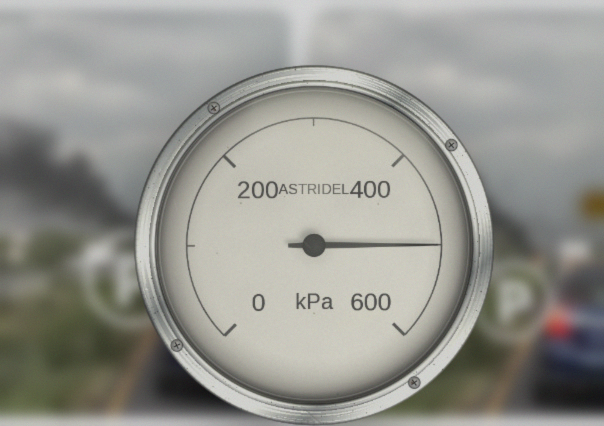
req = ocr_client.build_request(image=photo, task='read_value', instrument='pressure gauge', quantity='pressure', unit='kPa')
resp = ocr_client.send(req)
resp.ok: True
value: 500 kPa
